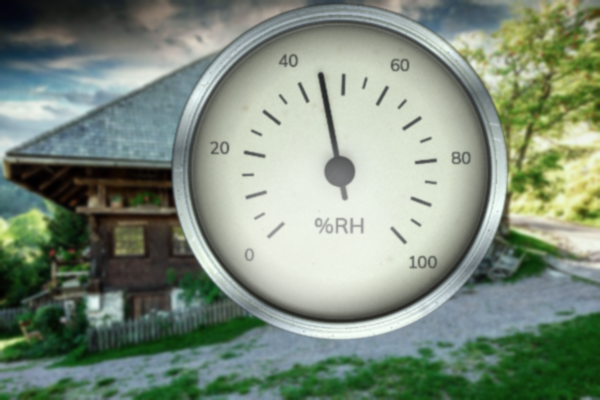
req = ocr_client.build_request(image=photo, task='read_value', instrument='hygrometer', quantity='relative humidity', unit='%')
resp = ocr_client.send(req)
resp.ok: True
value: 45 %
